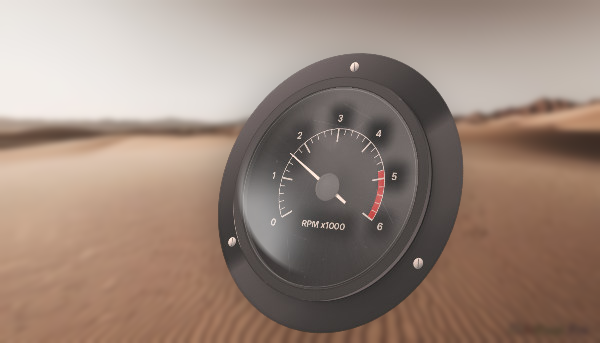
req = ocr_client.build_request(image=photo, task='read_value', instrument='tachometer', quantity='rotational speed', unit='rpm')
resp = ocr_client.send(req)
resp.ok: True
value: 1600 rpm
